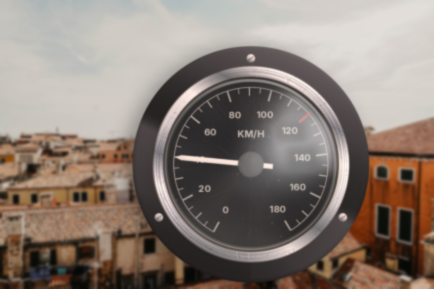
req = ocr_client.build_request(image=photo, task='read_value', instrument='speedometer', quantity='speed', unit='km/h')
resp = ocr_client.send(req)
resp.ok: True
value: 40 km/h
